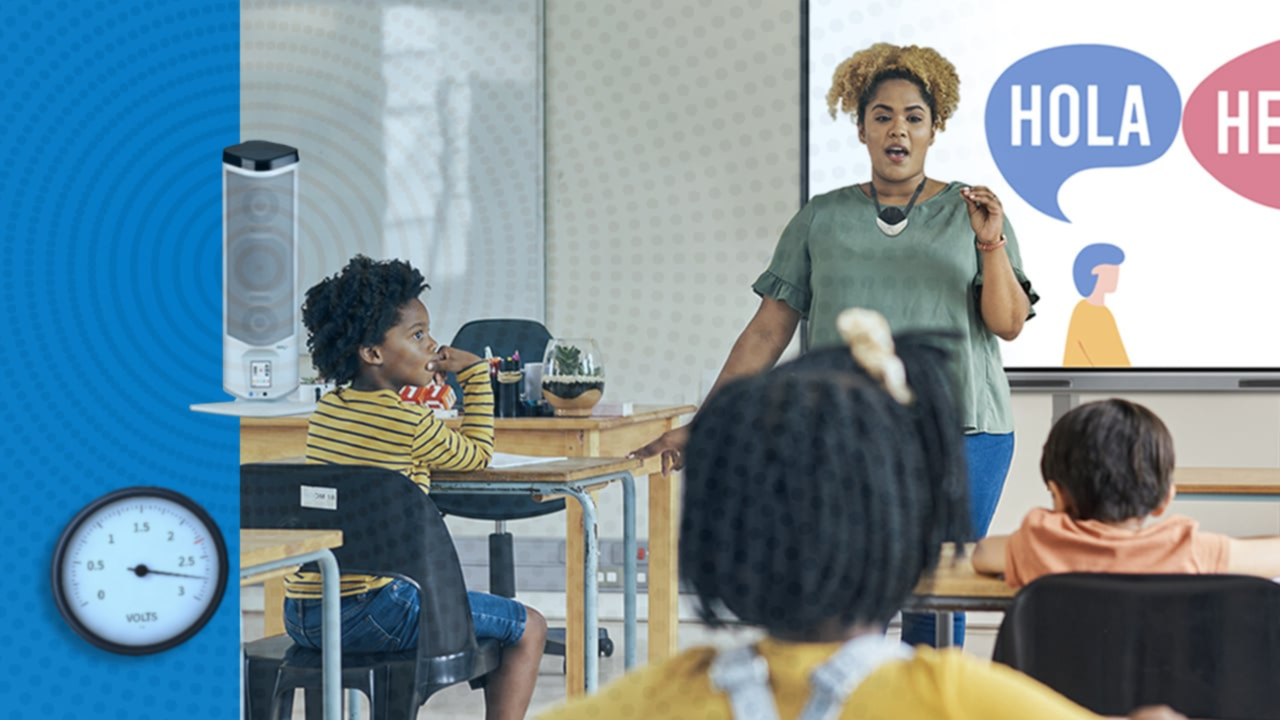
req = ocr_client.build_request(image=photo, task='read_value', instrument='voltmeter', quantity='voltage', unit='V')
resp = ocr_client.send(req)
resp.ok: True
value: 2.75 V
